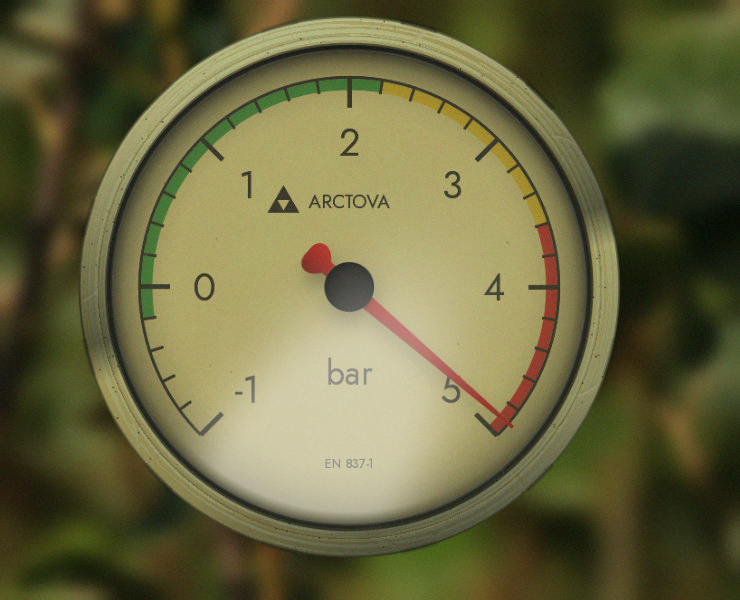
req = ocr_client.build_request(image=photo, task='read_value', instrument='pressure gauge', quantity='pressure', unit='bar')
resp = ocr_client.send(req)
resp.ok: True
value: 4.9 bar
